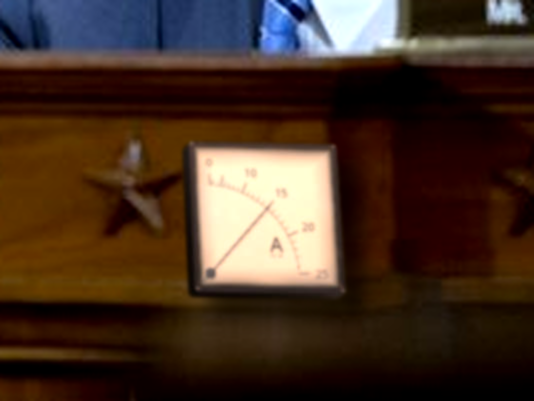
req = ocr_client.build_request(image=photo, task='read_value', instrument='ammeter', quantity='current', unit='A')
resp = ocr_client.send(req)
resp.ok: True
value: 15 A
